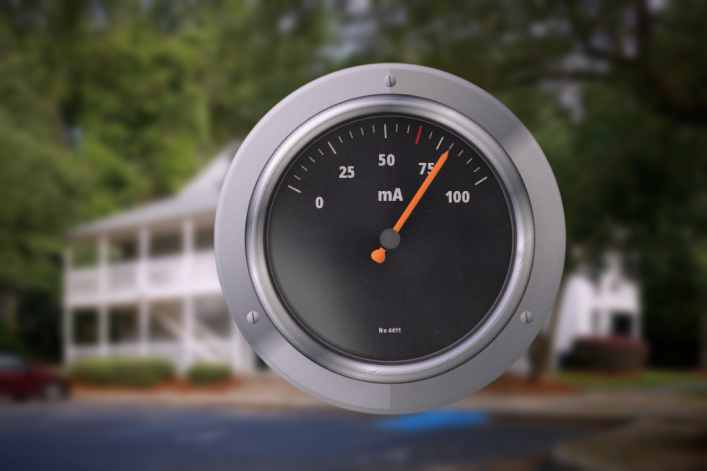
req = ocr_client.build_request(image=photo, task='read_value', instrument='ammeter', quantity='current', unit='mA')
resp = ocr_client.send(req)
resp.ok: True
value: 80 mA
